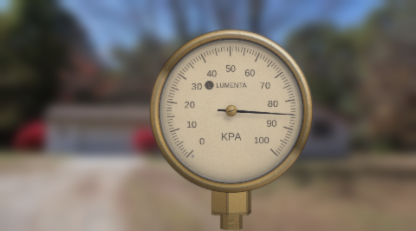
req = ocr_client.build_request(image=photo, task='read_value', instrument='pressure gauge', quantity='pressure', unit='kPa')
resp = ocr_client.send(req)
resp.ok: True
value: 85 kPa
